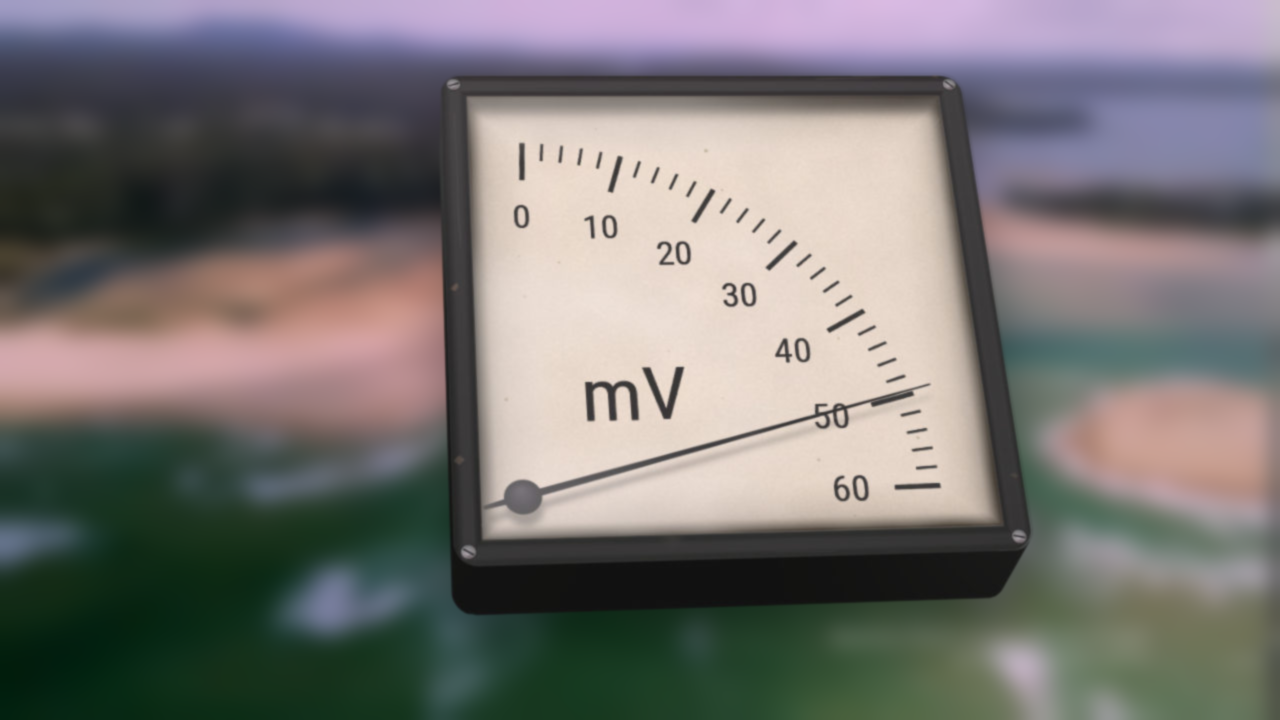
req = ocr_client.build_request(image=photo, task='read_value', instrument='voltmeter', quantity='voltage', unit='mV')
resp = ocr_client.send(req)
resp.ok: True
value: 50 mV
